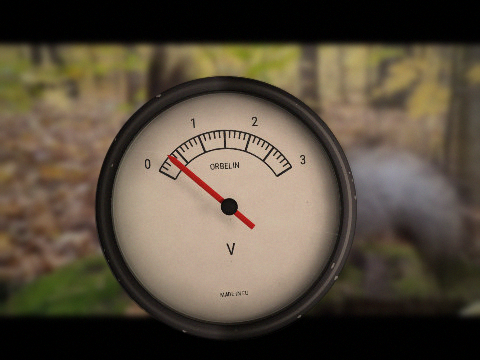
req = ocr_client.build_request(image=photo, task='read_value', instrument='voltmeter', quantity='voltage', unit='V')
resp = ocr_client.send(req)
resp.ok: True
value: 0.3 V
